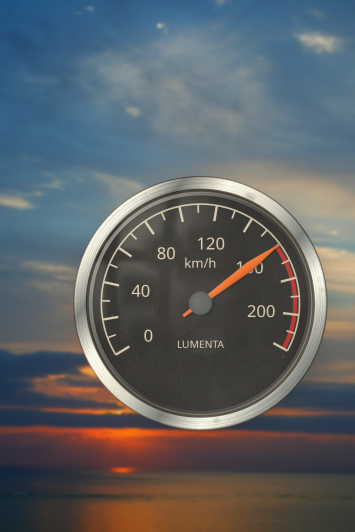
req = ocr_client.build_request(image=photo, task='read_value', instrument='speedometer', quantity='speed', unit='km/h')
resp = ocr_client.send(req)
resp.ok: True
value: 160 km/h
